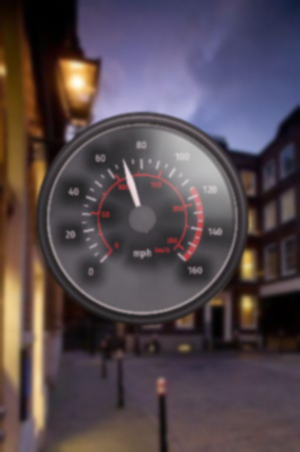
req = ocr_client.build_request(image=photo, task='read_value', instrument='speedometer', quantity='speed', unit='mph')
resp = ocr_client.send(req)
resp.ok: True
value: 70 mph
